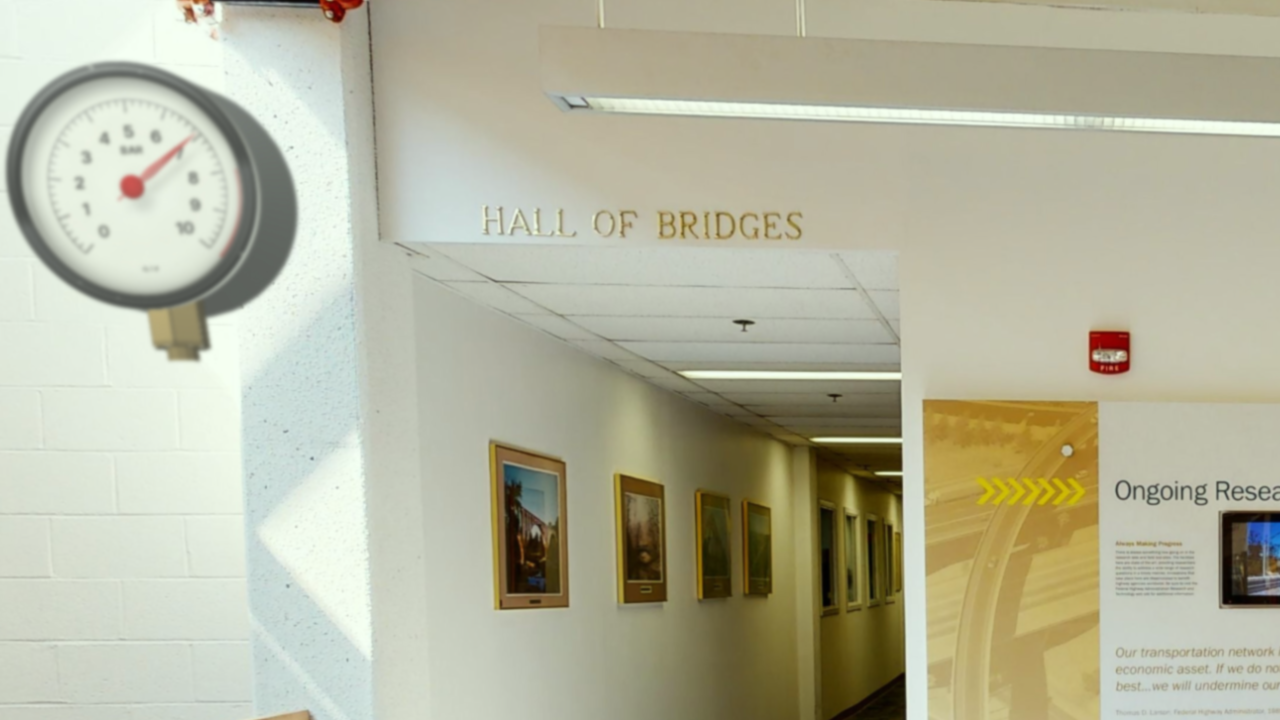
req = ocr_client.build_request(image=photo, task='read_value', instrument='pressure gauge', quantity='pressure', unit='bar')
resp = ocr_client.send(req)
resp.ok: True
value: 7 bar
